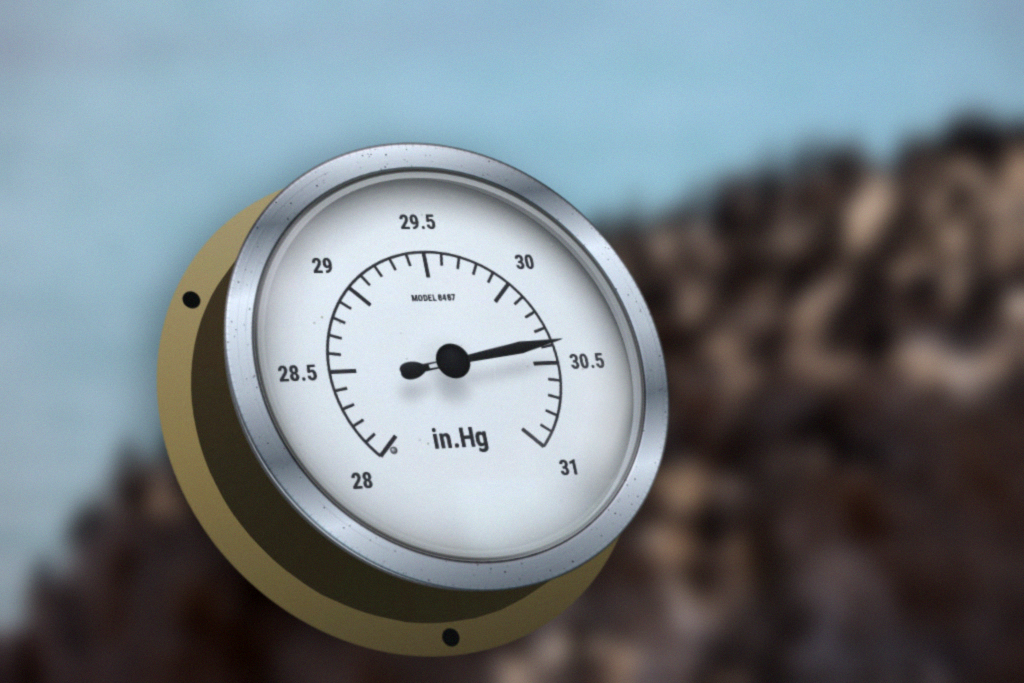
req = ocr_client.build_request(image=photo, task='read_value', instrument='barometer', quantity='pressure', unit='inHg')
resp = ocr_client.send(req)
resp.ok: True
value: 30.4 inHg
